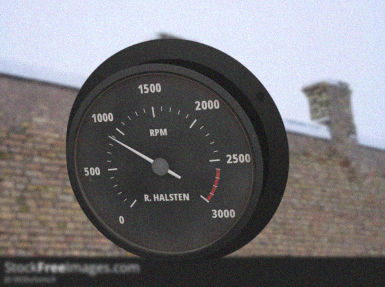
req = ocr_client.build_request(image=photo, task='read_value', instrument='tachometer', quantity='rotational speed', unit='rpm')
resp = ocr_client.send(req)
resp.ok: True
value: 900 rpm
